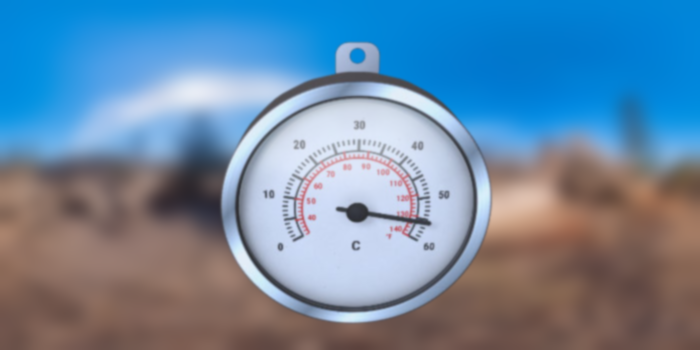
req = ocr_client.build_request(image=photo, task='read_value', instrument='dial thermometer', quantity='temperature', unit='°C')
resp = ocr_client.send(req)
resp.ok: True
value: 55 °C
